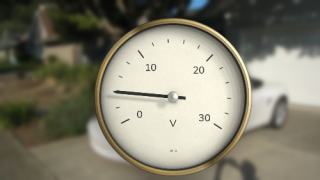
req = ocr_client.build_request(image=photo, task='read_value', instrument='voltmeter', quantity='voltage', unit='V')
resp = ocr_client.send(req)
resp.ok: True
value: 4 V
